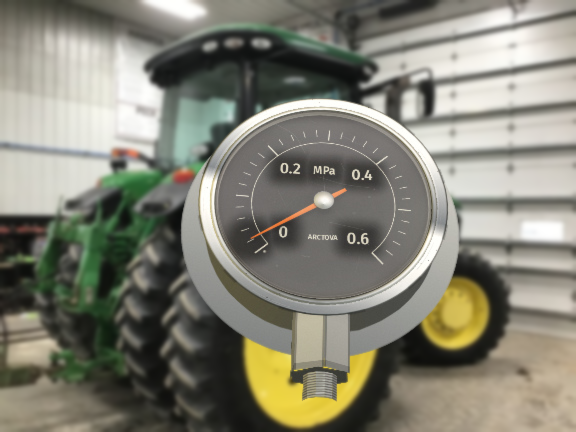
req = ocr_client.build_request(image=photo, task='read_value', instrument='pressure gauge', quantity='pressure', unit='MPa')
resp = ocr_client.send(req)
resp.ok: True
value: 0.02 MPa
